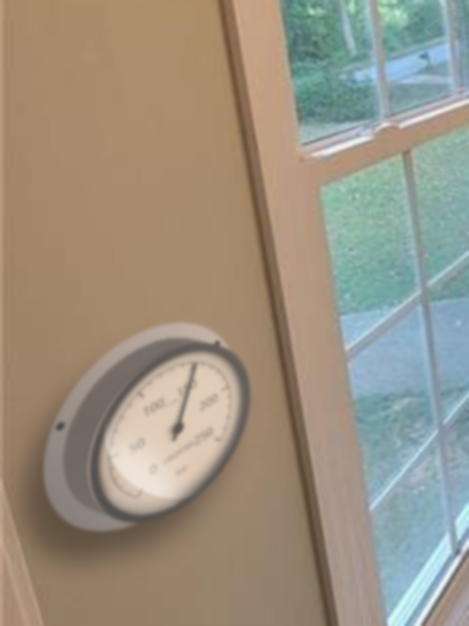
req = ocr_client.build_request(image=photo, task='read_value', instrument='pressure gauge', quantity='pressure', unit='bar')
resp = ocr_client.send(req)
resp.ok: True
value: 150 bar
